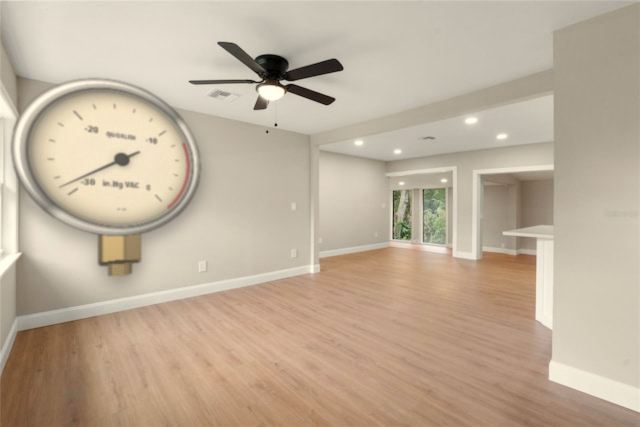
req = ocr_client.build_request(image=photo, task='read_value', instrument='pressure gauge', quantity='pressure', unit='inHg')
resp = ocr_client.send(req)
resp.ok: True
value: -29 inHg
